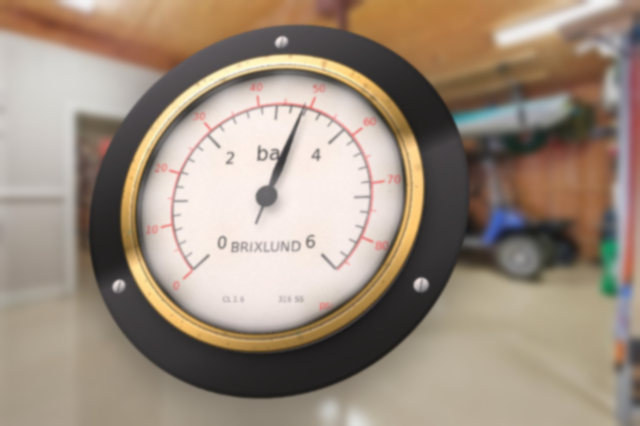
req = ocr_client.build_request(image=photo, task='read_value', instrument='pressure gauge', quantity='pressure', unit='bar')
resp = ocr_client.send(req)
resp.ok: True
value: 3.4 bar
